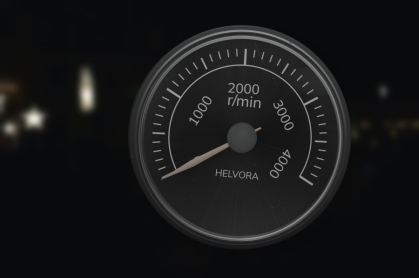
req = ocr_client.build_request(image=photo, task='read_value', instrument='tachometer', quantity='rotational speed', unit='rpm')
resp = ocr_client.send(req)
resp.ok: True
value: 0 rpm
